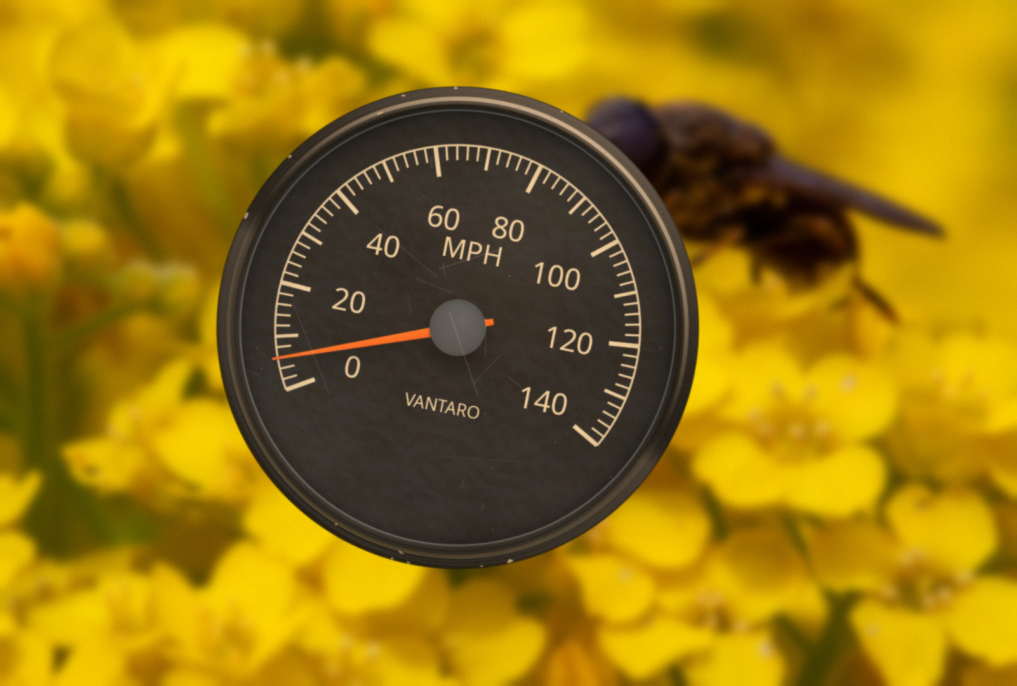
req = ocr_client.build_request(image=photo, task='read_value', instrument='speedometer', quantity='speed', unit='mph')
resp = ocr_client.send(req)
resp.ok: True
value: 6 mph
